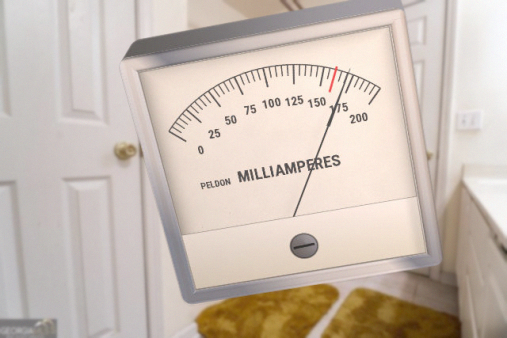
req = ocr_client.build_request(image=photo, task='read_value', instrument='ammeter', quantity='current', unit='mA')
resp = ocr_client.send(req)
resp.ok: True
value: 170 mA
